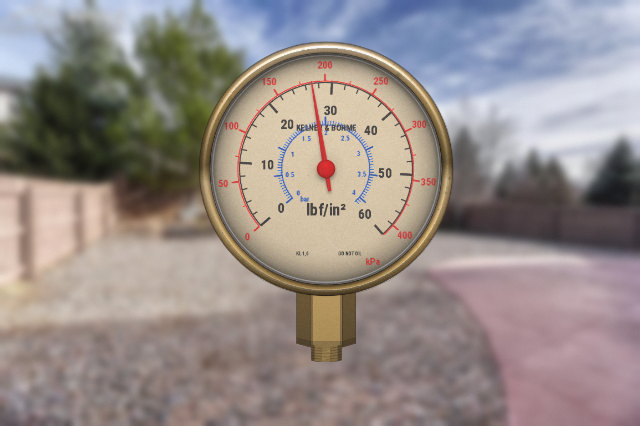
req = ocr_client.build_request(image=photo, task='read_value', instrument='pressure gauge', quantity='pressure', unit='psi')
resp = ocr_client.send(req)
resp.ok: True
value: 27 psi
